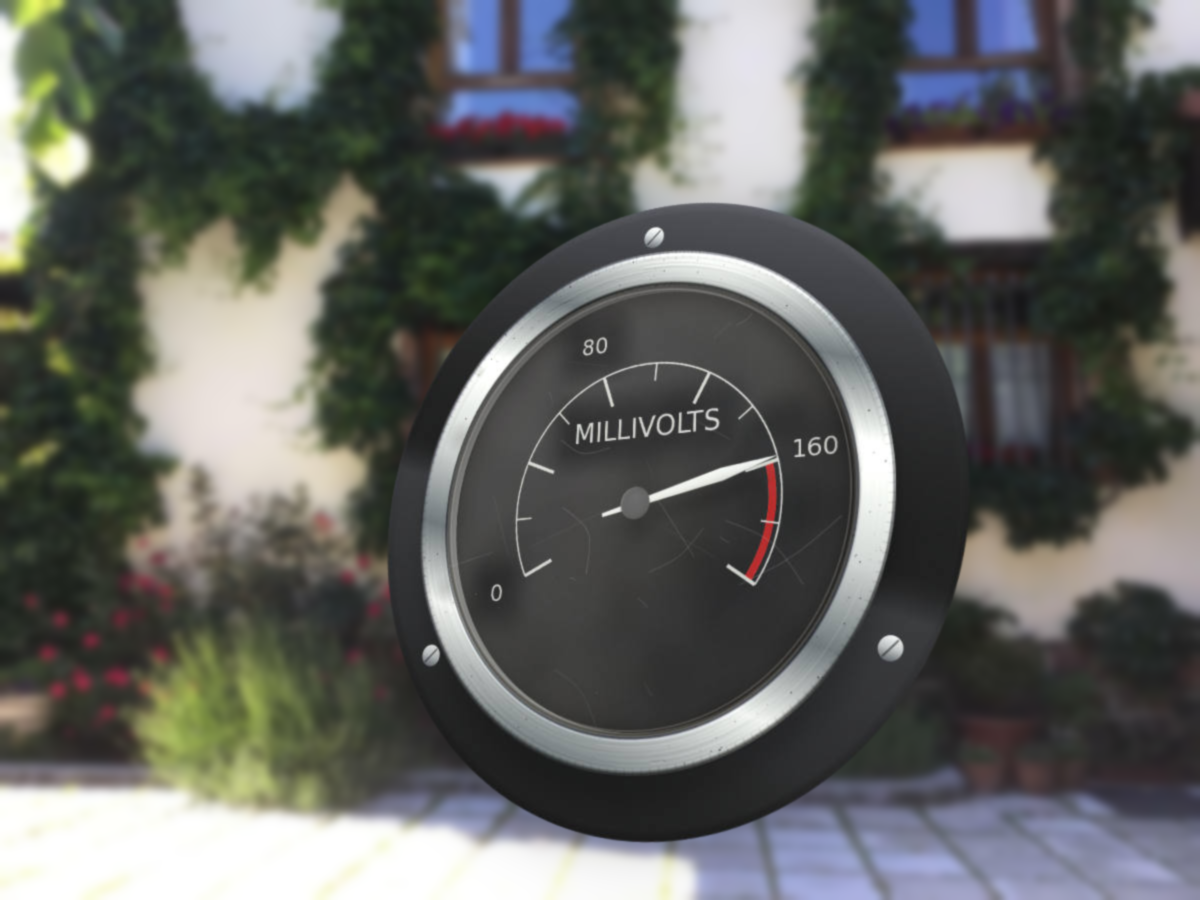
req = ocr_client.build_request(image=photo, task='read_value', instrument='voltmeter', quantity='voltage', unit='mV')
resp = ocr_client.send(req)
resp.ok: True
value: 160 mV
